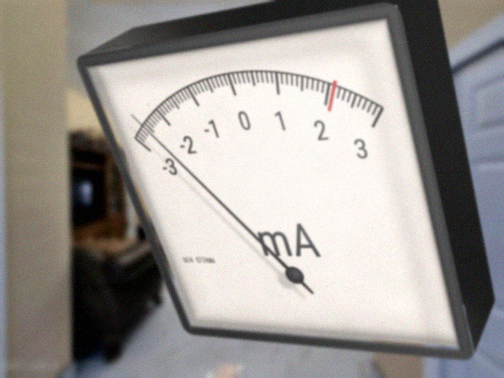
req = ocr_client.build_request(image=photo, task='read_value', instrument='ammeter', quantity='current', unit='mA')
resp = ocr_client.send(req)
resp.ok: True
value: -2.5 mA
